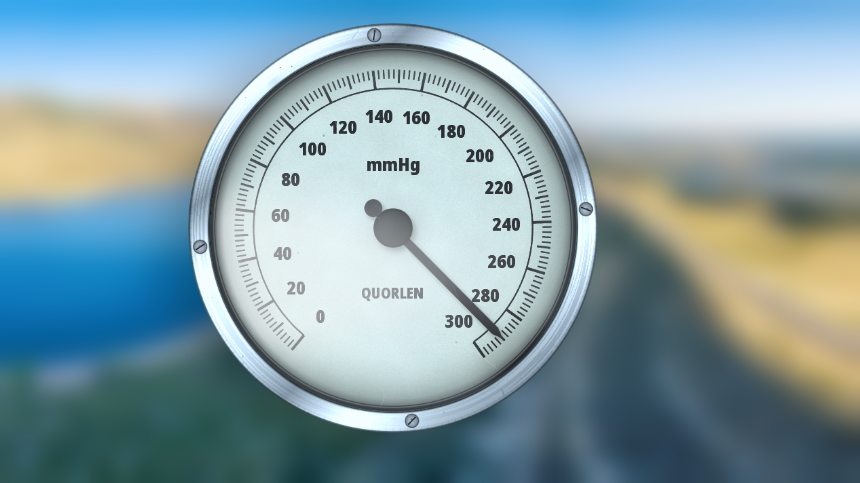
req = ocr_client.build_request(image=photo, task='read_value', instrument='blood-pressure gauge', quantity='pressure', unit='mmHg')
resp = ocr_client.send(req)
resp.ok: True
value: 290 mmHg
